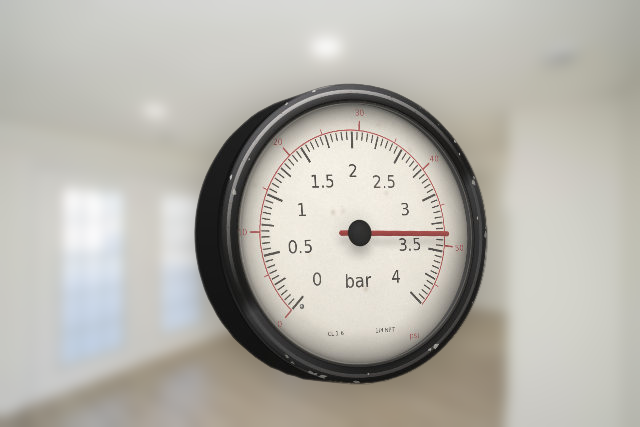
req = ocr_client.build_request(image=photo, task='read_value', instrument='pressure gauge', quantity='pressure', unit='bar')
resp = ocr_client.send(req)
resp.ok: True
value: 3.35 bar
